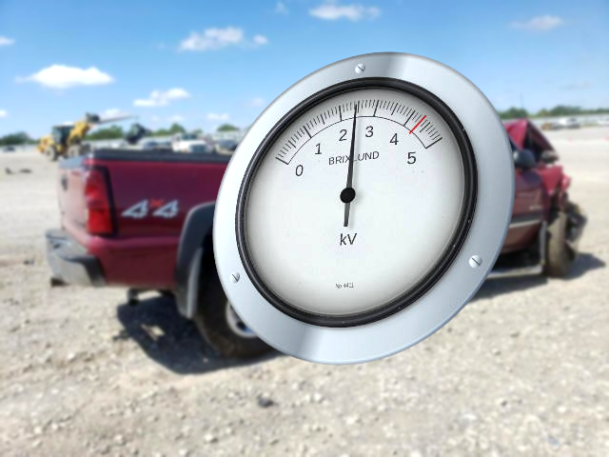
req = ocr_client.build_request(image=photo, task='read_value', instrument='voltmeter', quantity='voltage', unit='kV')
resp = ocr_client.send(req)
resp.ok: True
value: 2.5 kV
